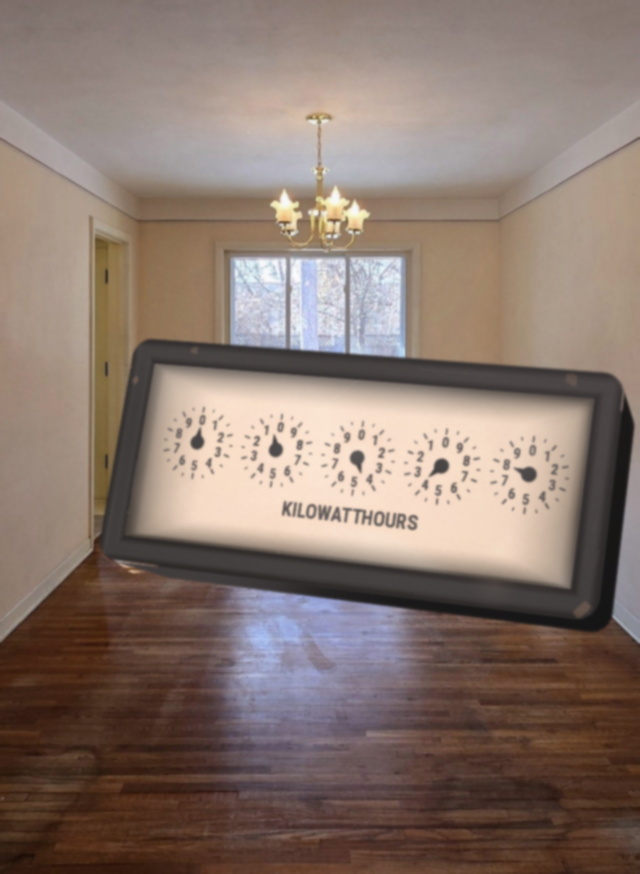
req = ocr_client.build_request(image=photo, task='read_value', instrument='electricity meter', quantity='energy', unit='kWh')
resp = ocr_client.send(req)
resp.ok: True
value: 438 kWh
